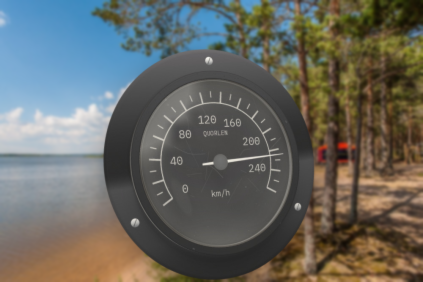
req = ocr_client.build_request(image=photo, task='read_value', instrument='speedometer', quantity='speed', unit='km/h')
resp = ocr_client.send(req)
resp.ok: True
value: 225 km/h
